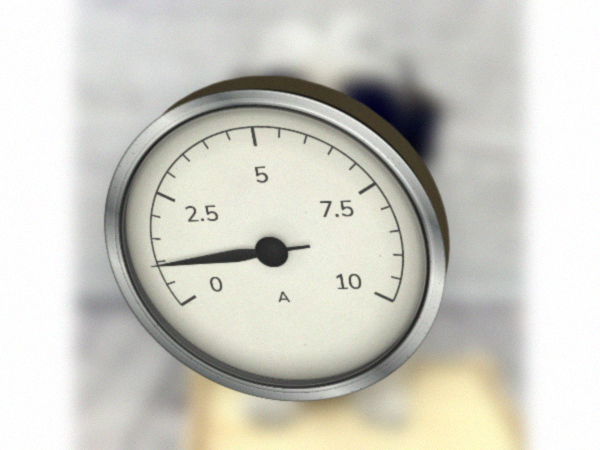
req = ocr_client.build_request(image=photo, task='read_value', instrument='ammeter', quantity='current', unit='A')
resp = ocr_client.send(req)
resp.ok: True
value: 1 A
